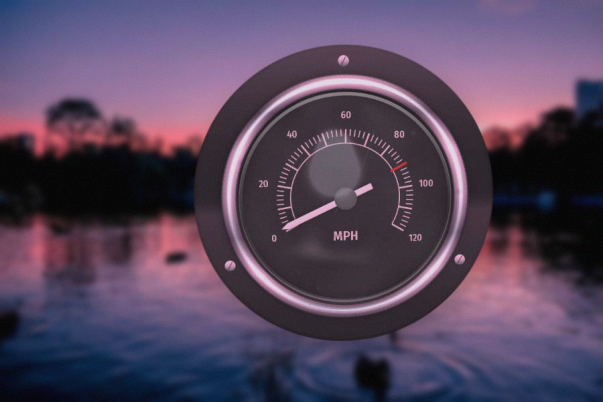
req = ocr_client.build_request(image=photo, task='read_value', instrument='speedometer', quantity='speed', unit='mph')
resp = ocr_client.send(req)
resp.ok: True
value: 2 mph
